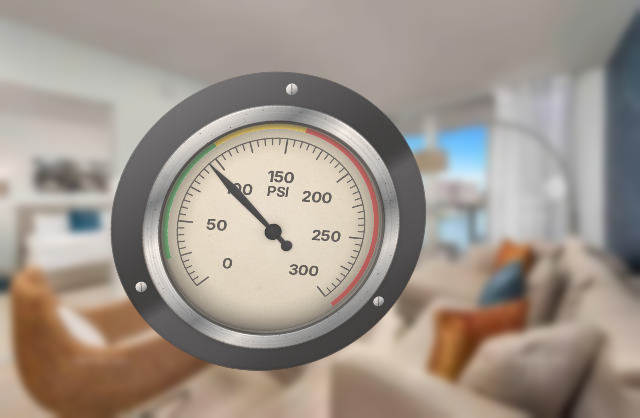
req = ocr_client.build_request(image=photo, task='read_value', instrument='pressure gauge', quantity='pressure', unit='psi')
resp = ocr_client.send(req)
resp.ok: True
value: 95 psi
